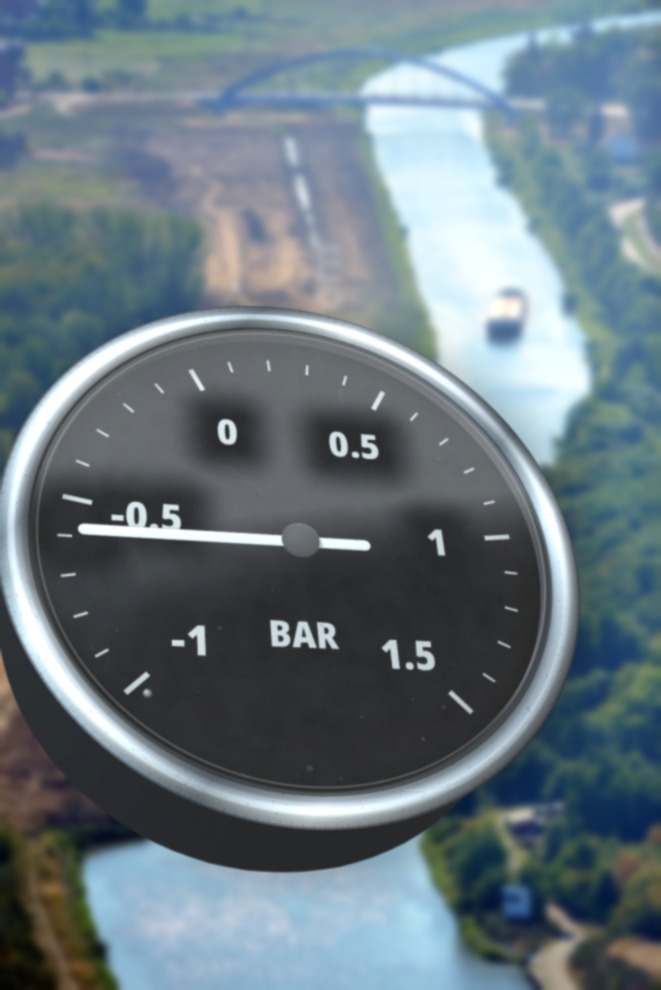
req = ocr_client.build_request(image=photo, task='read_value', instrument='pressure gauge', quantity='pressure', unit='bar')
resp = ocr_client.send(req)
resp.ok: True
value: -0.6 bar
